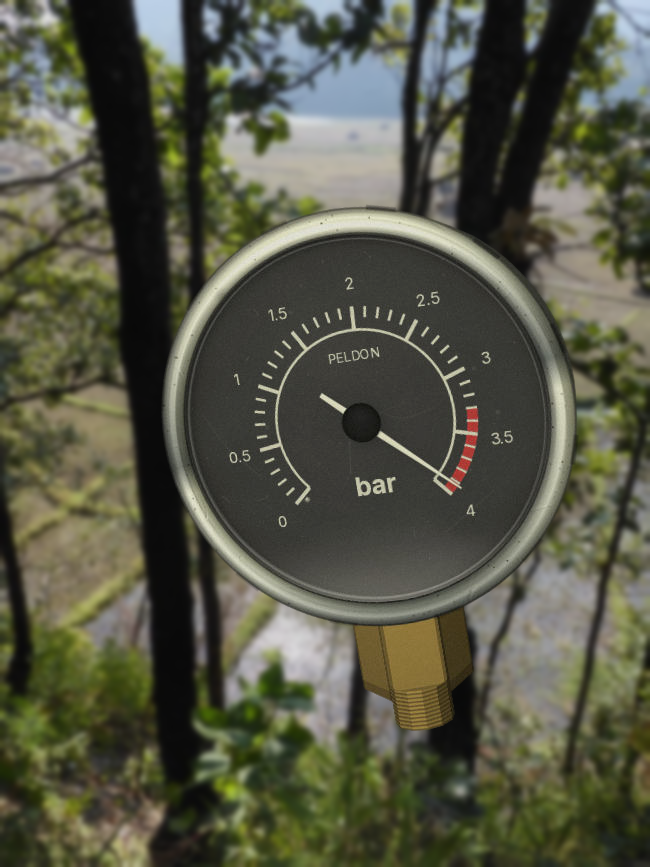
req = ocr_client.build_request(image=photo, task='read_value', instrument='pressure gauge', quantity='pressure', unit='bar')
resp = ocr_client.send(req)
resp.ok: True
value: 3.9 bar
